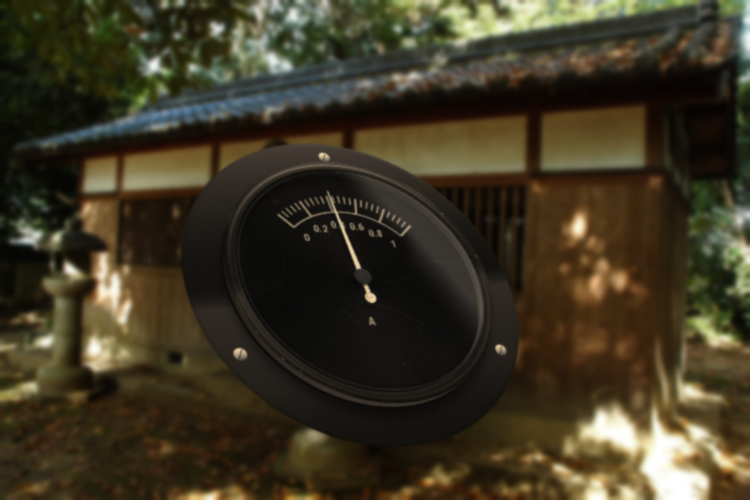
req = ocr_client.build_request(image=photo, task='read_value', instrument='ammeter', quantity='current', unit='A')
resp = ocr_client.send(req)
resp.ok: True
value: 0.4 A
